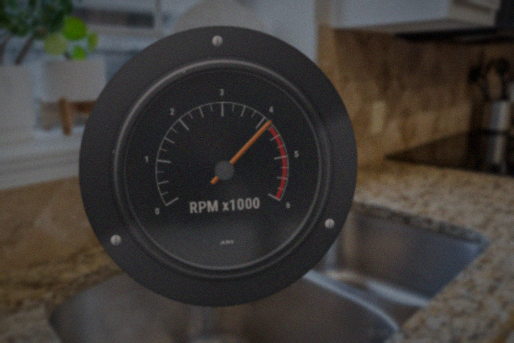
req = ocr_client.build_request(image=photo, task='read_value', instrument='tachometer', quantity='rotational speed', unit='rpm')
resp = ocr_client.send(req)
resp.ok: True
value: 4125 rpm
